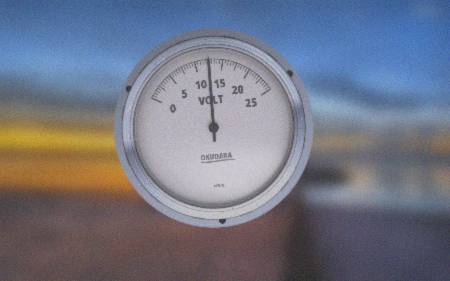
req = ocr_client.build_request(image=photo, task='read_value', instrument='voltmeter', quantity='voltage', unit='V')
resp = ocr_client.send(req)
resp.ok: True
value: 12.5 V
